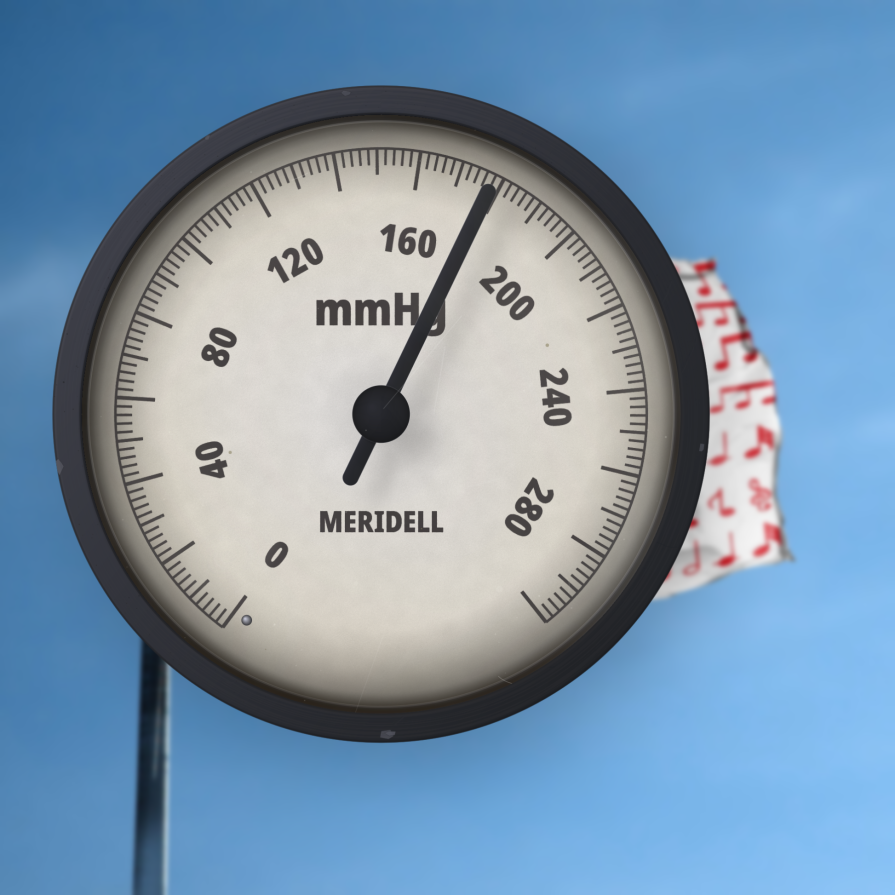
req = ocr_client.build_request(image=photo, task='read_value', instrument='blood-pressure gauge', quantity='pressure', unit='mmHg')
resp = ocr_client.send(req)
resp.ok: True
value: 178 mmHg
